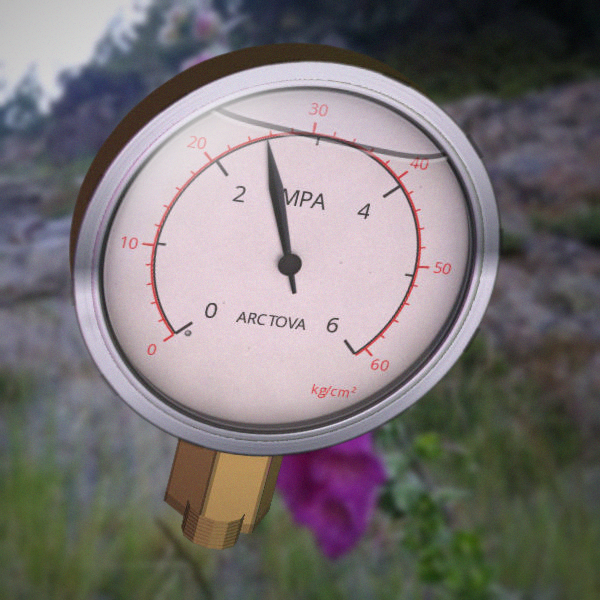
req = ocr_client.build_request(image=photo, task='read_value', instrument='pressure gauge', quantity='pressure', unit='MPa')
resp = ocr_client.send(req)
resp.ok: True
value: 2.5 MPa
